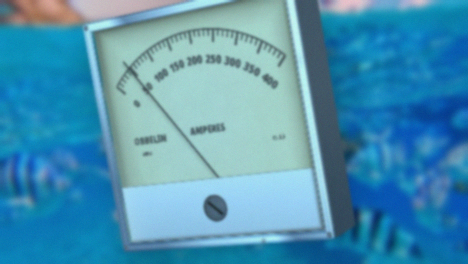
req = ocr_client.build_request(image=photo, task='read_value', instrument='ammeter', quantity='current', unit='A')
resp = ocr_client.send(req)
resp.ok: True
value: 50 A
